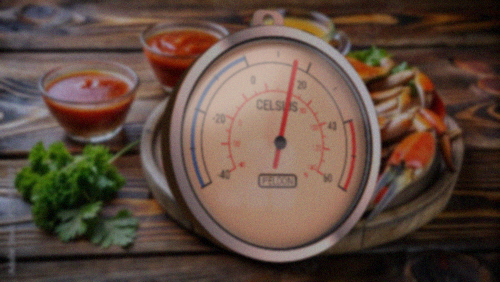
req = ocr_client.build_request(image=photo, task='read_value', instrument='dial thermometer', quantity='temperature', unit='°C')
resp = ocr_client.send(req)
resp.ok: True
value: 15 °C
